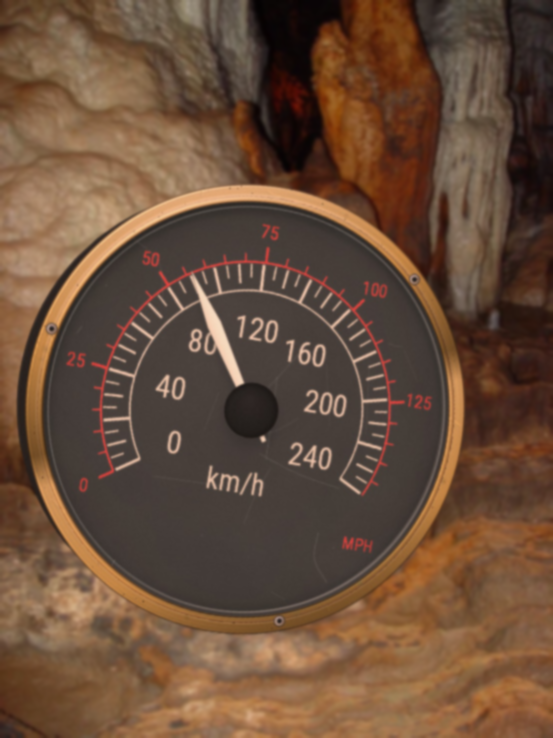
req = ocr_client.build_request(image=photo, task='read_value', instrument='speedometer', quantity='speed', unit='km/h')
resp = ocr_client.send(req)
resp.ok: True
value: 90 km/h
